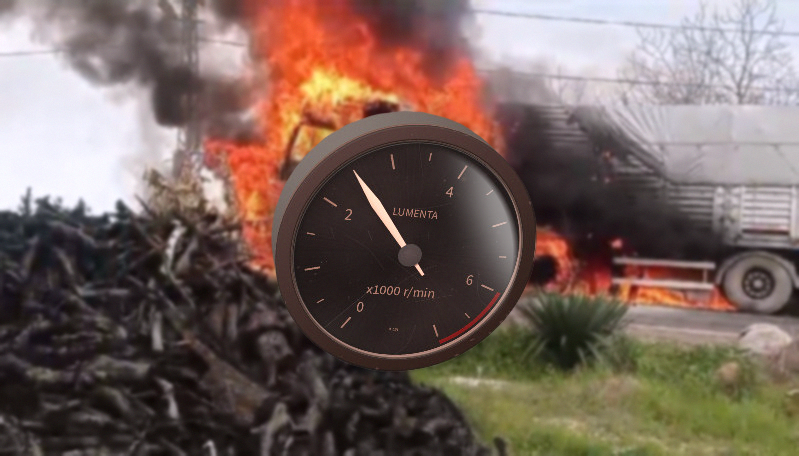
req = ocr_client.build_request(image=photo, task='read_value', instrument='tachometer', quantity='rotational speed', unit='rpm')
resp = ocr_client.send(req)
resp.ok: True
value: 2500 rpm
